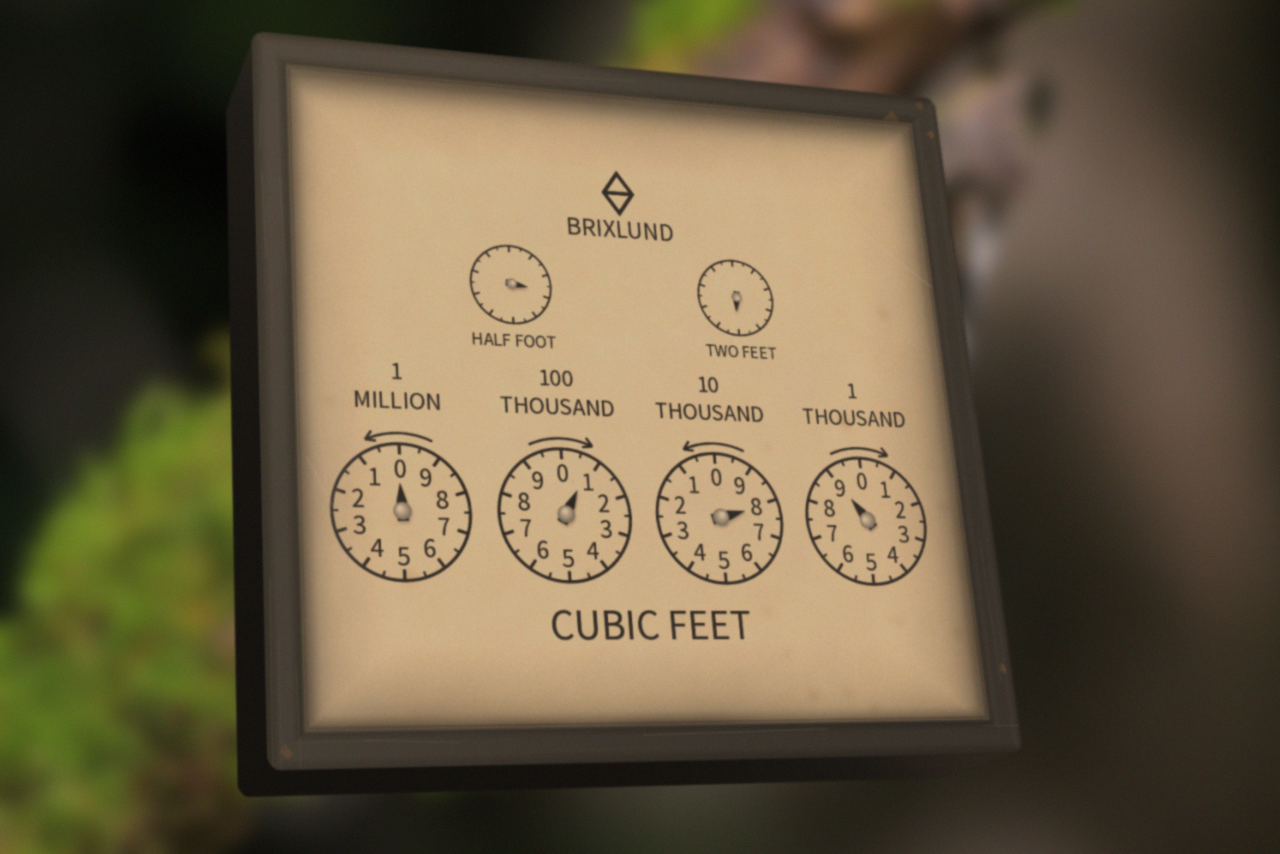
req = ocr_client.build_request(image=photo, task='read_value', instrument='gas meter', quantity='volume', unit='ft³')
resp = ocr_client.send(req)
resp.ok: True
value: 7900 ft³
